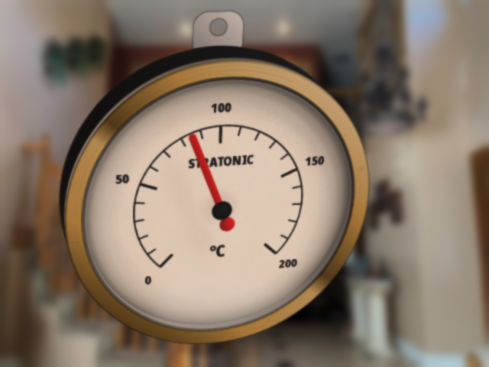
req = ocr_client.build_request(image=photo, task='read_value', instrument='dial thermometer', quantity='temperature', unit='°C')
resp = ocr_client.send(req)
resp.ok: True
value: 85 °C
